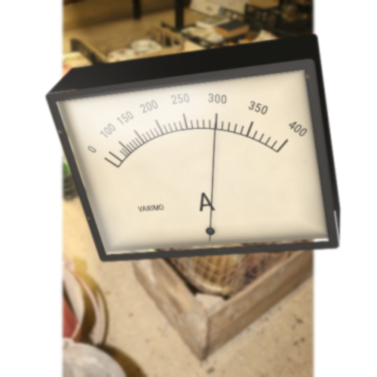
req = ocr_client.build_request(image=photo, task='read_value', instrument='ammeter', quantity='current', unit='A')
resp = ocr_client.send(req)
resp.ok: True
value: 300 A
